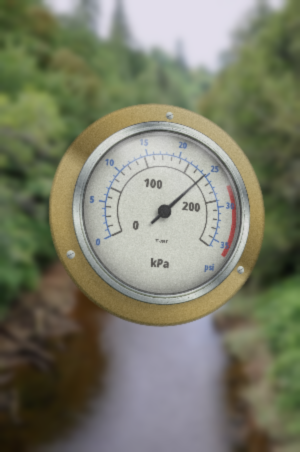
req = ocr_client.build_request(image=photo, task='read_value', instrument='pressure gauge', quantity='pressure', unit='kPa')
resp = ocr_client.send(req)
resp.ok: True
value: 170 kPa
